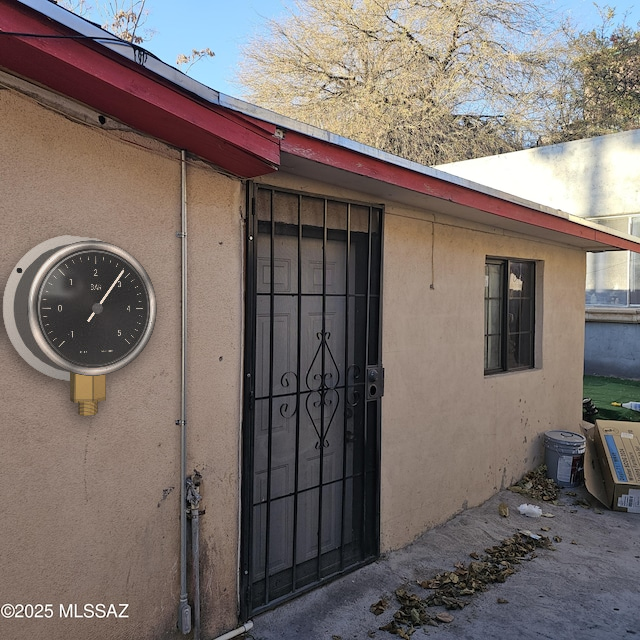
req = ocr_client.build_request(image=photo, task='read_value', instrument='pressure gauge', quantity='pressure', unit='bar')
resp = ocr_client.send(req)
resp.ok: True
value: 2.8 bar
